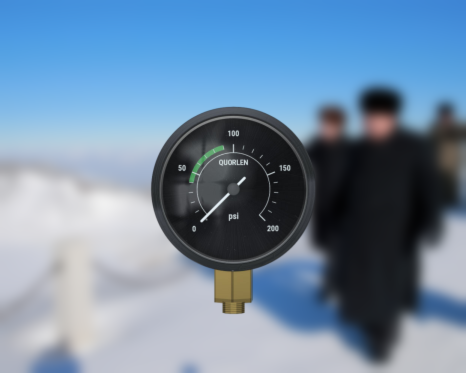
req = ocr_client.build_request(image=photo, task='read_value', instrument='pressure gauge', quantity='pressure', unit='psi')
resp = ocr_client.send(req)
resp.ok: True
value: 0 psi
